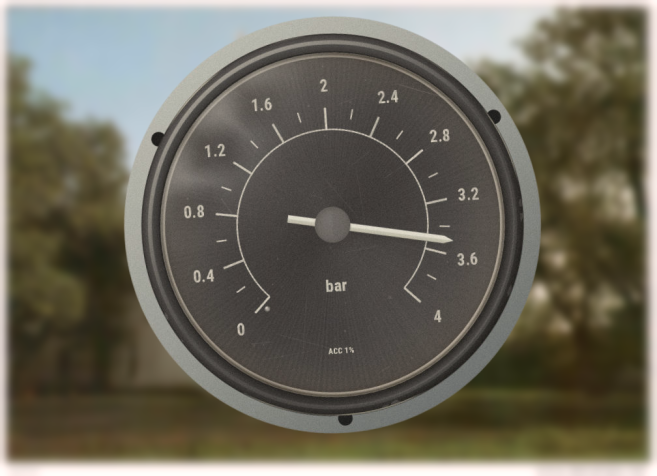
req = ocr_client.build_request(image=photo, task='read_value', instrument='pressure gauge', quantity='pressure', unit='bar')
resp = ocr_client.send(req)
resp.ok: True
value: 3.5 bar
